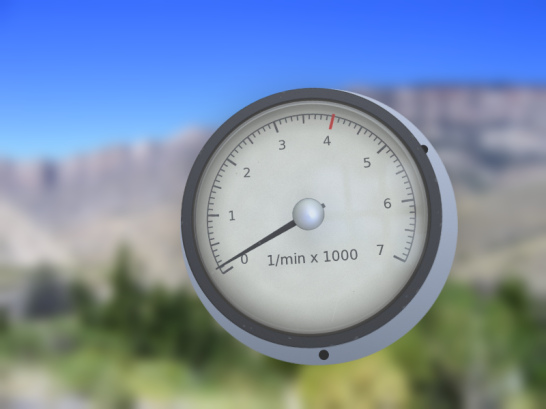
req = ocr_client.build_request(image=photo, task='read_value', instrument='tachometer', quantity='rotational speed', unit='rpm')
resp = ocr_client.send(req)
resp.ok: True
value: 100 rpm
